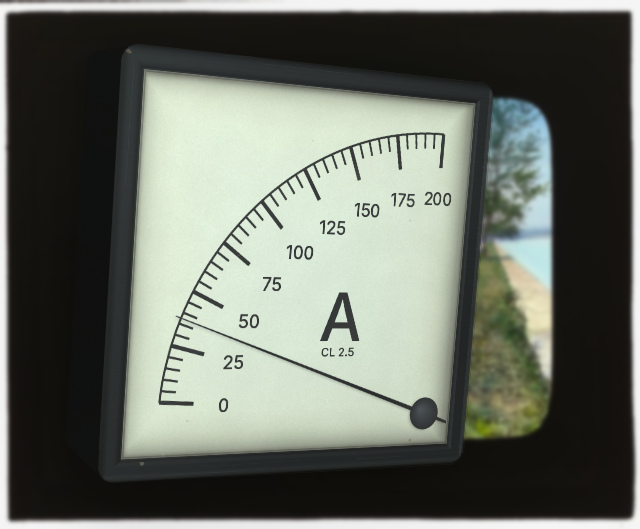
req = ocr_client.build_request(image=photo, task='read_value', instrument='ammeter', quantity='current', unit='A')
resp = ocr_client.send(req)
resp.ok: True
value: 37.5 A
